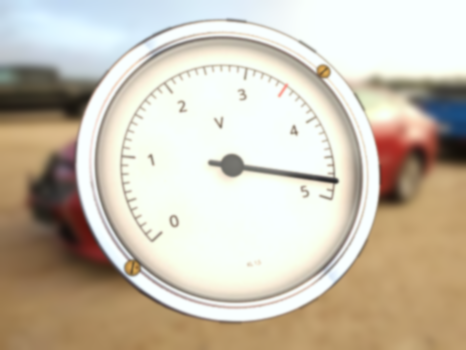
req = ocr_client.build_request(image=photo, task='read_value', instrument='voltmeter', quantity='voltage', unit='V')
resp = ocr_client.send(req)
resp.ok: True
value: 4.8 V
